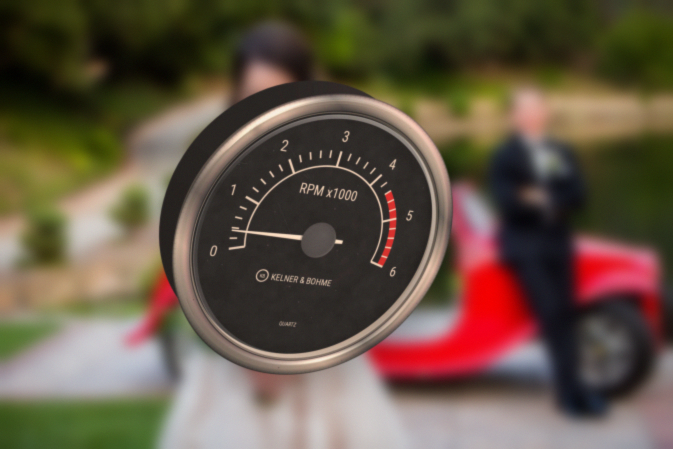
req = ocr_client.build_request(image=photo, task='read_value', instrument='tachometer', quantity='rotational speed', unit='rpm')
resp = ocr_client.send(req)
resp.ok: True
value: 400 rpm
